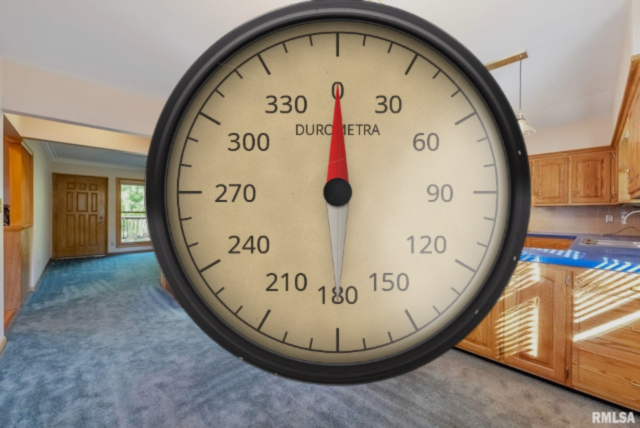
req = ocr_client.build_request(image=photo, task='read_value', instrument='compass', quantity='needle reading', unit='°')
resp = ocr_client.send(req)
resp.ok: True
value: 0 °
